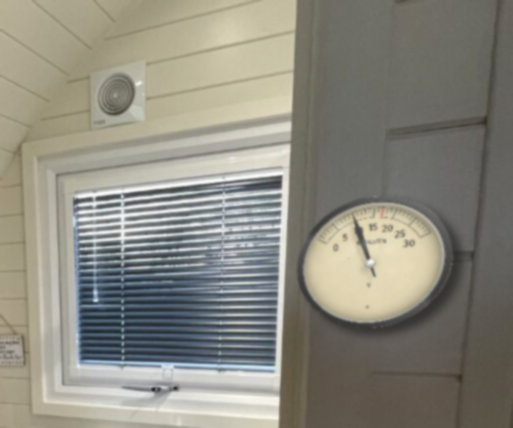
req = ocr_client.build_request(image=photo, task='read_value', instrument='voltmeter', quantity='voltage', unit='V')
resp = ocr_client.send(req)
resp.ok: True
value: 10 V
